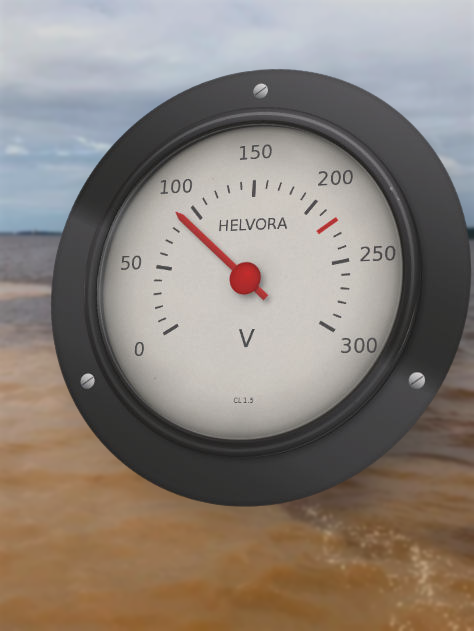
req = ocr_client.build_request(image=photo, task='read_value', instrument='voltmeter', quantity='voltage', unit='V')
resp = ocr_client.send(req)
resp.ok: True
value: 90 V
